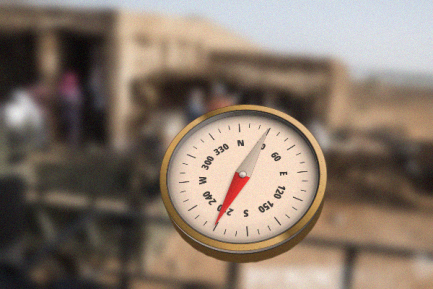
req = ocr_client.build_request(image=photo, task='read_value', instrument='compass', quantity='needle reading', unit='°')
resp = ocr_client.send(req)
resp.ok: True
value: 210 °
